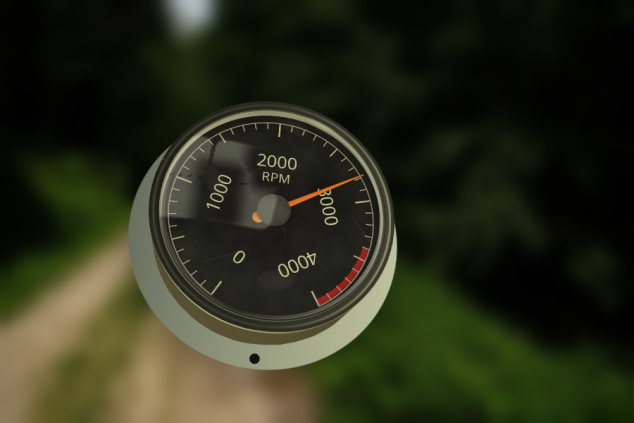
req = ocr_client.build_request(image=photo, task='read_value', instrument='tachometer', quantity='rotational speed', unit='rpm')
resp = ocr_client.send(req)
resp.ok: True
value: 2800 rpm
